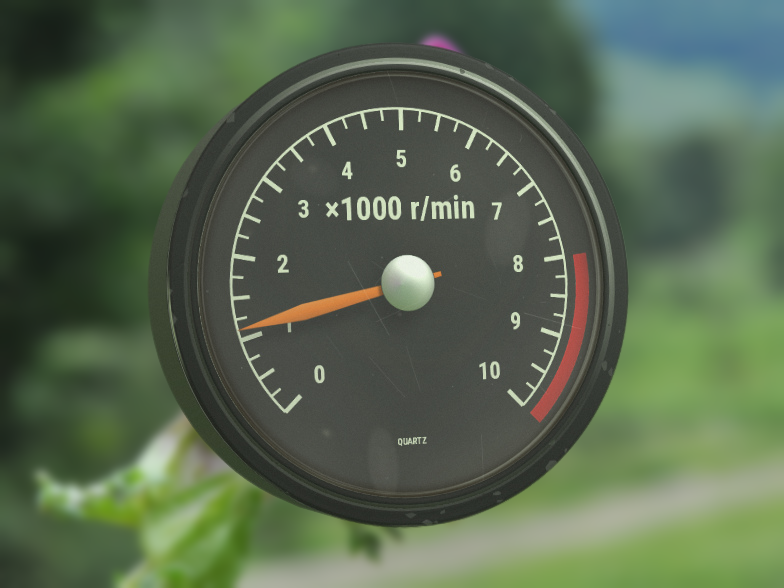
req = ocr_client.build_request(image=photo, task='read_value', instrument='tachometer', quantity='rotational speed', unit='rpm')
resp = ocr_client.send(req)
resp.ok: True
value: 1125 rpm
